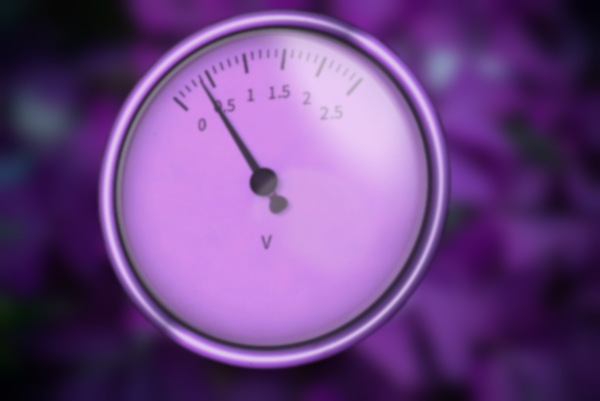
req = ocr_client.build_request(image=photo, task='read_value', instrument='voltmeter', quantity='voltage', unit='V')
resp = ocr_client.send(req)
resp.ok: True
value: 0.4 V
